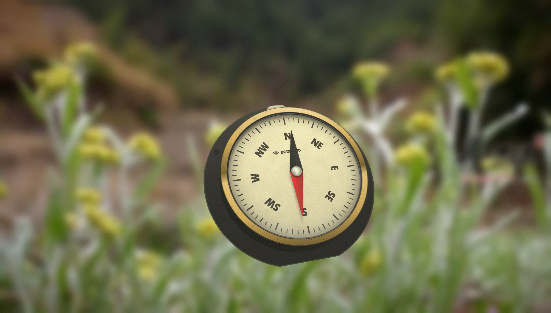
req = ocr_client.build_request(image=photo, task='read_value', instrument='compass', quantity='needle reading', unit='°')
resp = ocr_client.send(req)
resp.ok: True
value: 185 °
